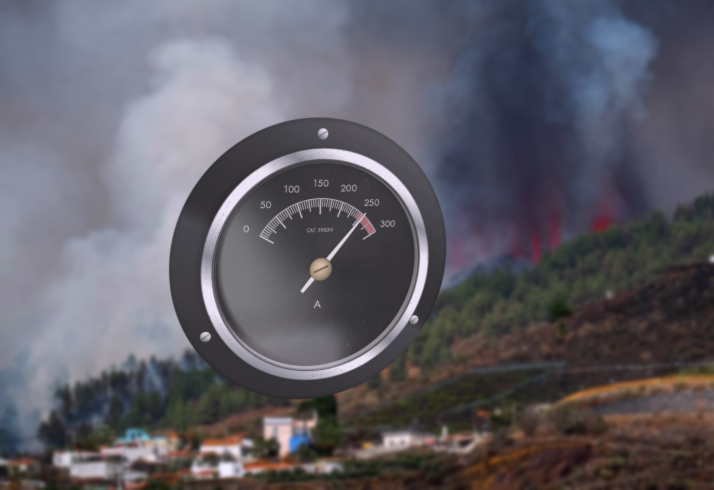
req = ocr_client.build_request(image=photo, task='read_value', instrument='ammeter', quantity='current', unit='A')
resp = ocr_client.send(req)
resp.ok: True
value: 250 A
